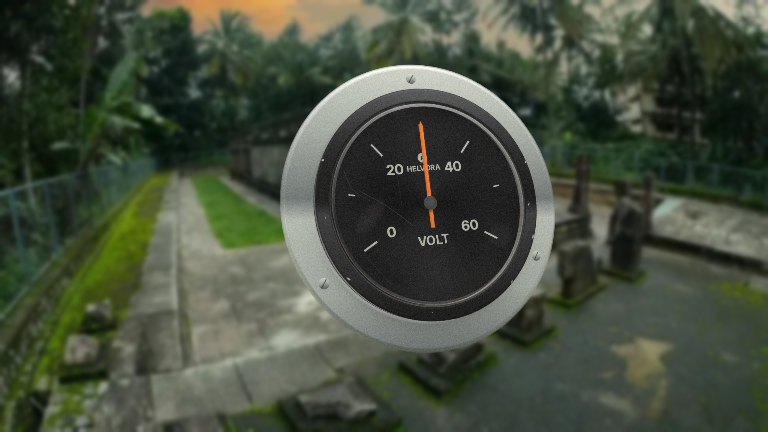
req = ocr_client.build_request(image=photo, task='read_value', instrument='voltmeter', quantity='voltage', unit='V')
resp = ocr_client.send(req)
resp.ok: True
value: 30 V
